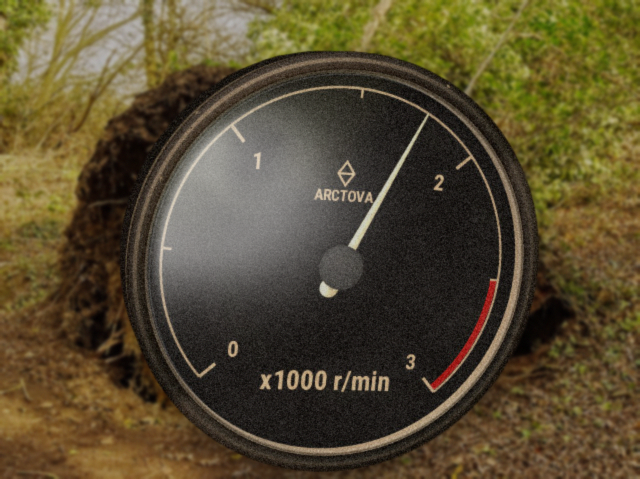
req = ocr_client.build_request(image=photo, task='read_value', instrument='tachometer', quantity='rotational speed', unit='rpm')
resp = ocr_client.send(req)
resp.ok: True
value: 1750 rpm
